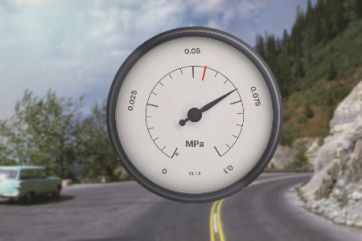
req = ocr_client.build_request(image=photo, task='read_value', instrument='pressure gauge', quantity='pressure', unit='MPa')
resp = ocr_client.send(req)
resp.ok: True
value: 0.07 MPa
